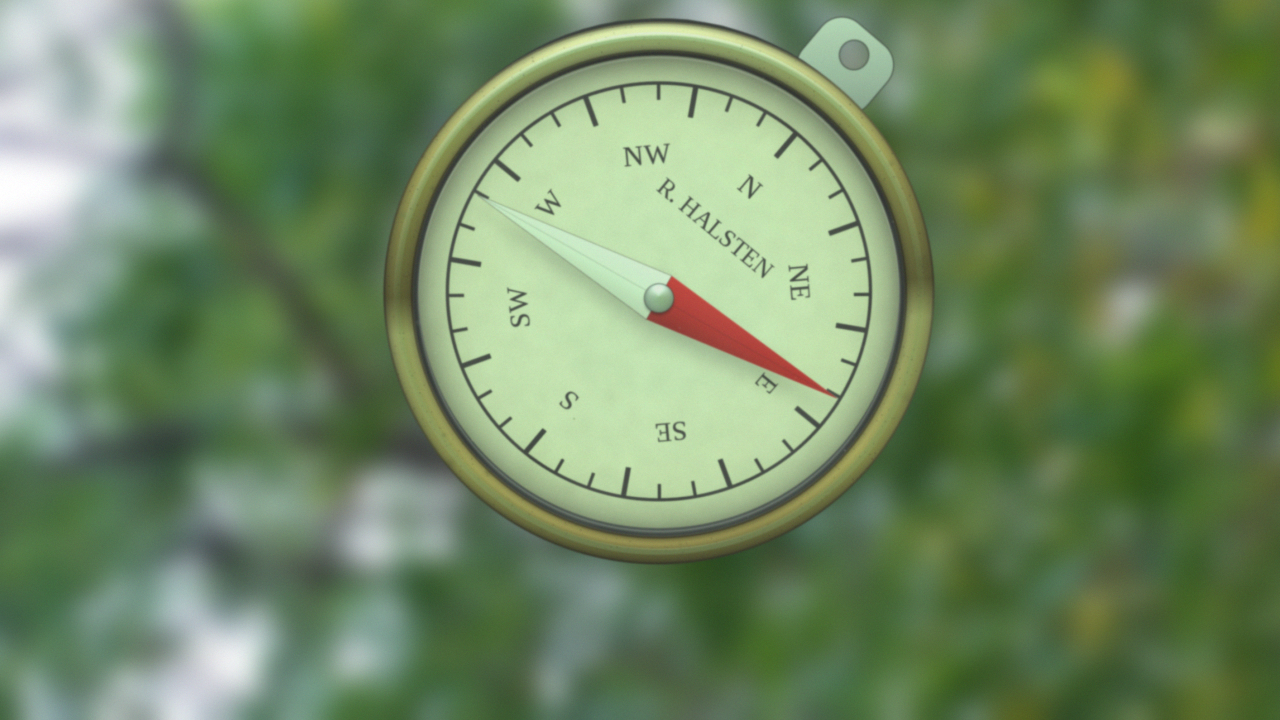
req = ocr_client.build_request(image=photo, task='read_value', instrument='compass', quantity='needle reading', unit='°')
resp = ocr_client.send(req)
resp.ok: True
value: 80 °
